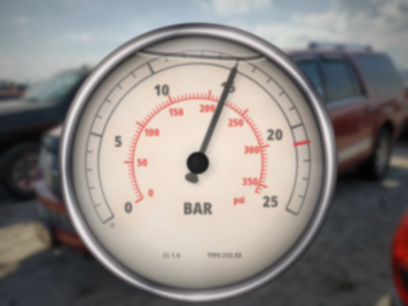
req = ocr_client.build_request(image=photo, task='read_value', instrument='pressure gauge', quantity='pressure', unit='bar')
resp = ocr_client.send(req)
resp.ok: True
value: 15 bar
